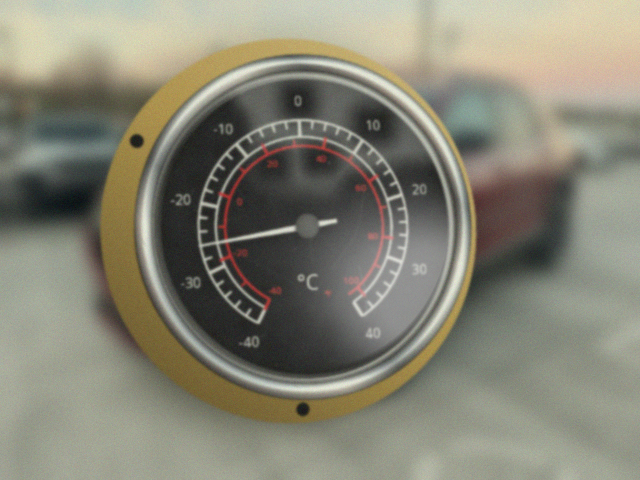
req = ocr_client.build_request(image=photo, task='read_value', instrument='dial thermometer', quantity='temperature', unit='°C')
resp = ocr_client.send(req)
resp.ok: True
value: -26 °C
